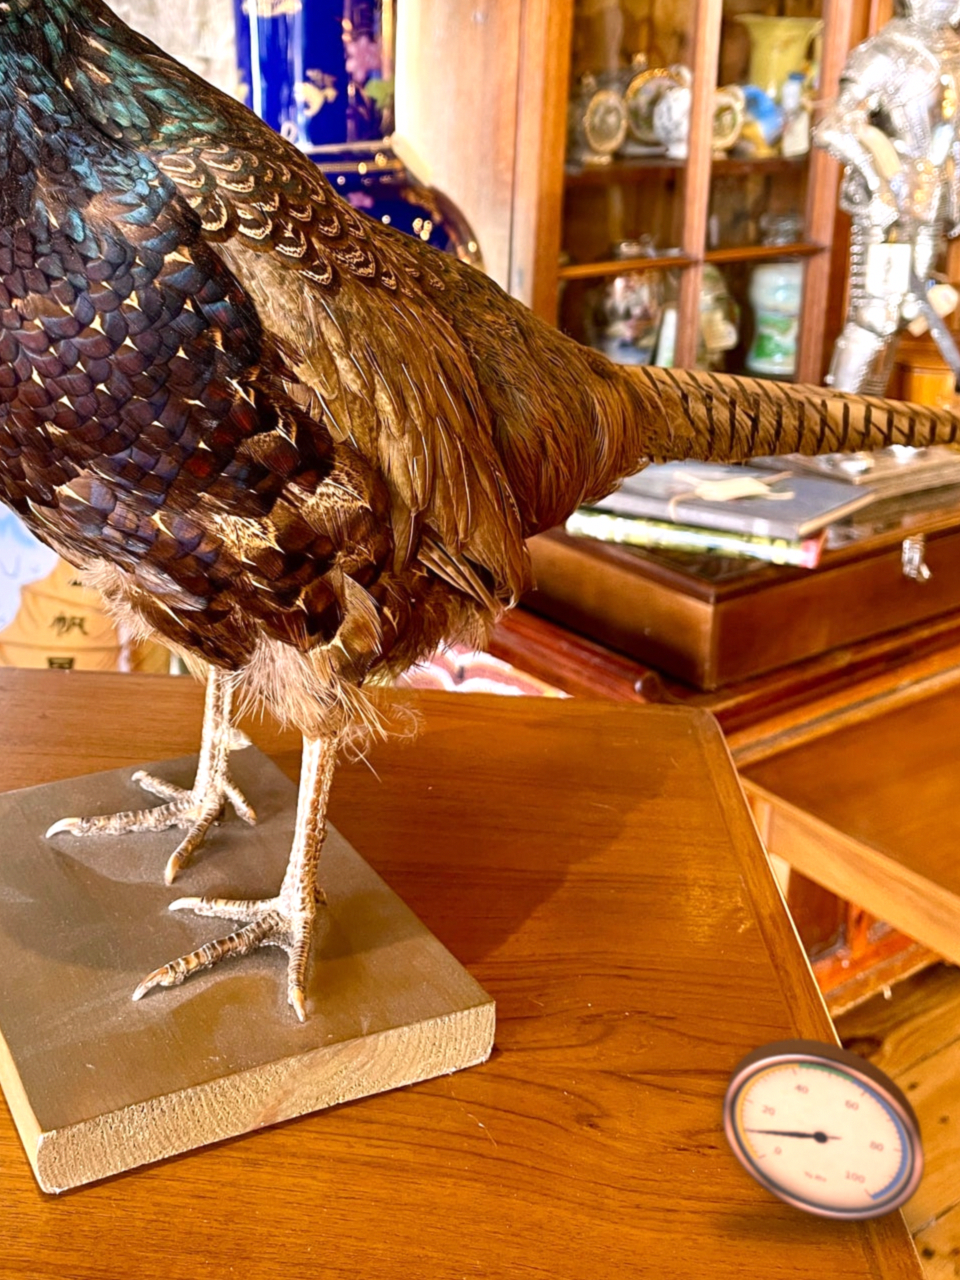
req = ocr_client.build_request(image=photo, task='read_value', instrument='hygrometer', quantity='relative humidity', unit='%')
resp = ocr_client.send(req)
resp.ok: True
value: 10 %
